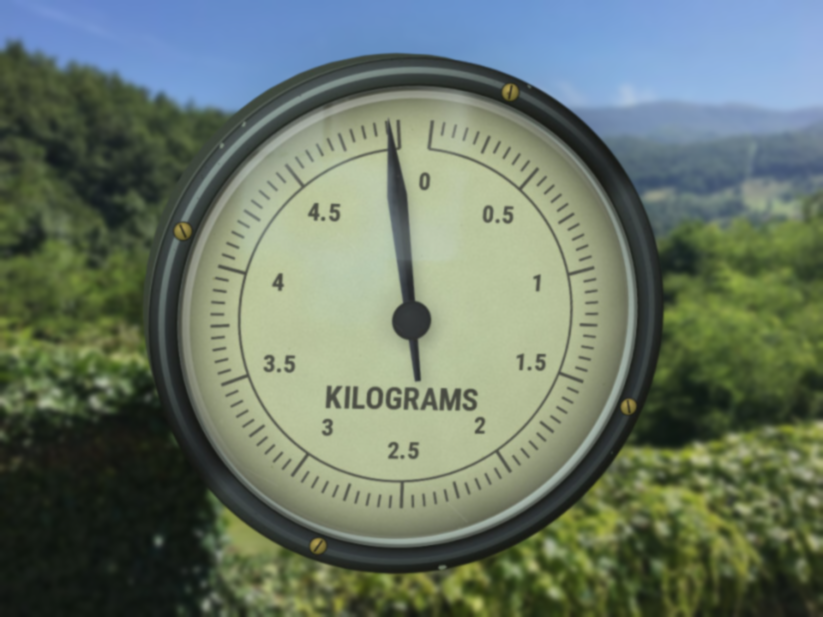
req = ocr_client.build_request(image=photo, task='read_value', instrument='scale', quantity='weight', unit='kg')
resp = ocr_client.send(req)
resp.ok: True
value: 4.95 kg
